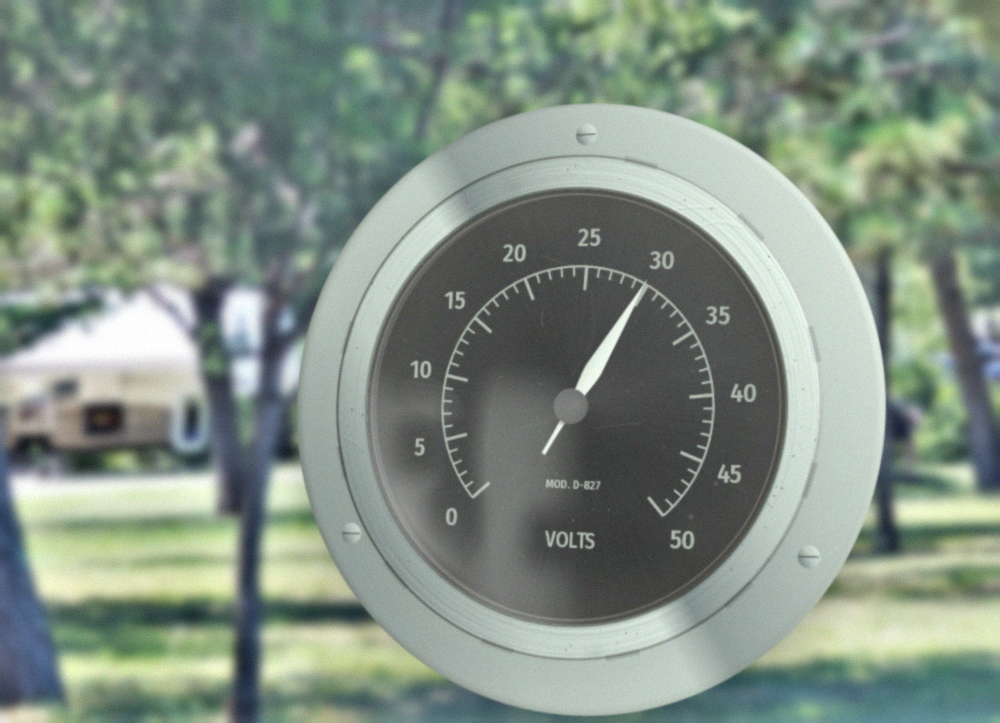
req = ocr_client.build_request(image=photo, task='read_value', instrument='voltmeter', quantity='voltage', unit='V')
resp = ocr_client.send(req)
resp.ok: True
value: 30 V
